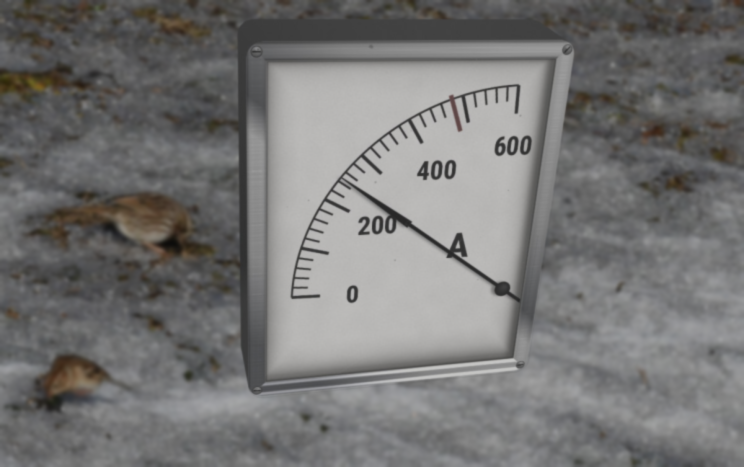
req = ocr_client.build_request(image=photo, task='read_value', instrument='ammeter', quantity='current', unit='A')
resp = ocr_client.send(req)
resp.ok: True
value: 250 A
